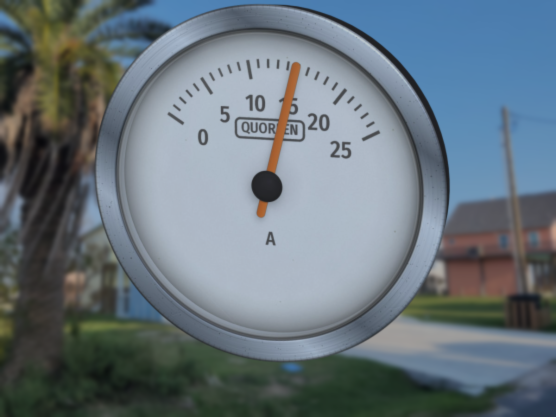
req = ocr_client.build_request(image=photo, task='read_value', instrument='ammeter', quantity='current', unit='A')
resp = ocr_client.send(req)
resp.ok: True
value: 15 A
